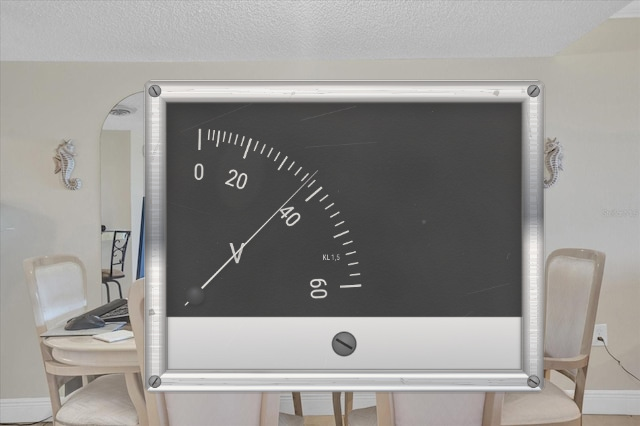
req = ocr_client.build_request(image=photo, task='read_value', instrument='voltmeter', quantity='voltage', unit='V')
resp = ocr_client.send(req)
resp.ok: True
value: 37 V
